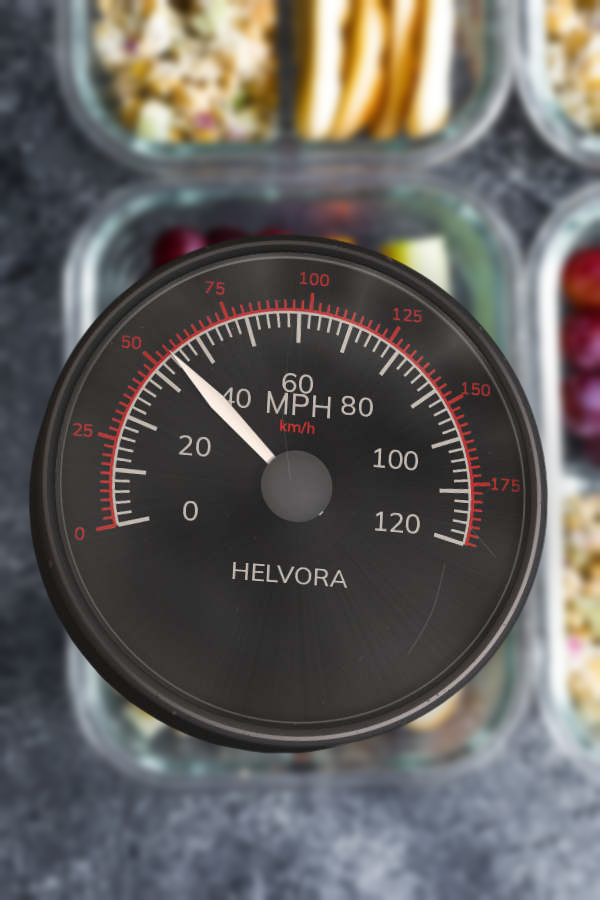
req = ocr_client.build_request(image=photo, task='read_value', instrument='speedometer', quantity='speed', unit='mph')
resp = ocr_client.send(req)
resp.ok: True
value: 34 mph
